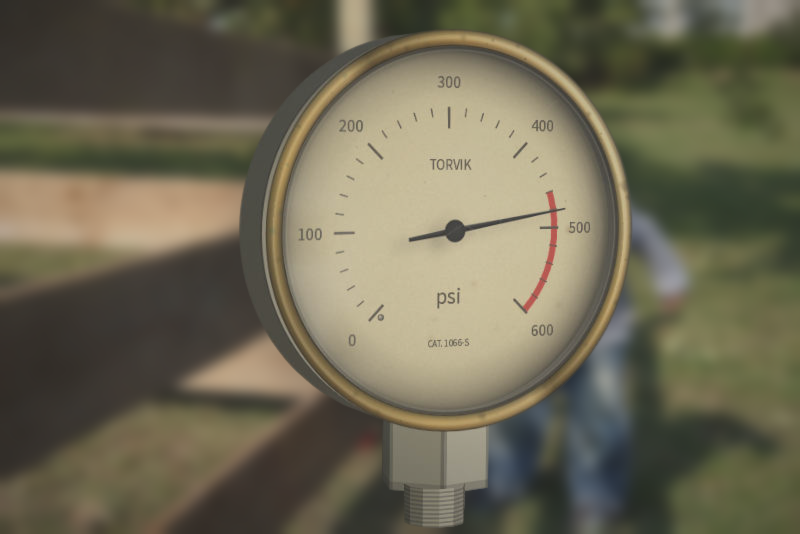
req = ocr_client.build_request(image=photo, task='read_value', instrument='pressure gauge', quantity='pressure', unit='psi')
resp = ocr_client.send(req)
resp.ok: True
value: 480 psi
